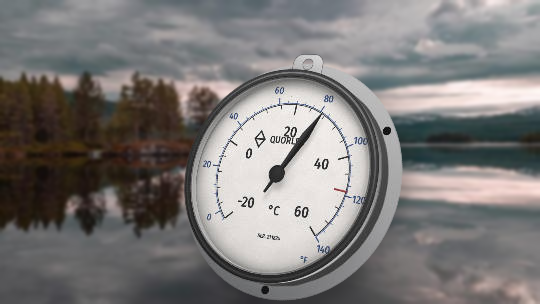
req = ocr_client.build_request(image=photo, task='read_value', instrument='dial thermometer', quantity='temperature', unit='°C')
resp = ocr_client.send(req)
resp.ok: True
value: 28 °C
